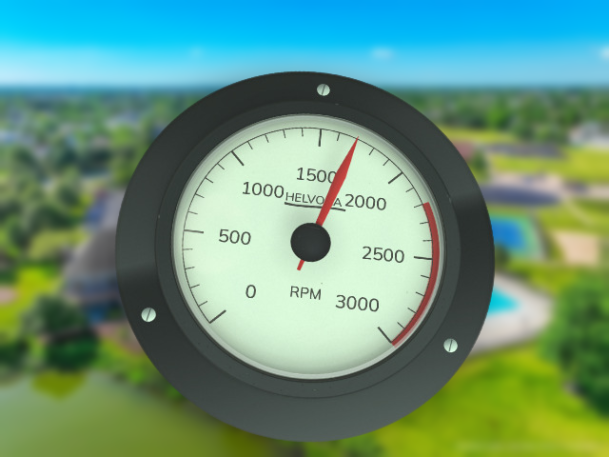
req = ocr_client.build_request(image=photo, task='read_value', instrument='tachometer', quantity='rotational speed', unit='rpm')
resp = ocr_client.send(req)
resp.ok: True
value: 1700 rpm
